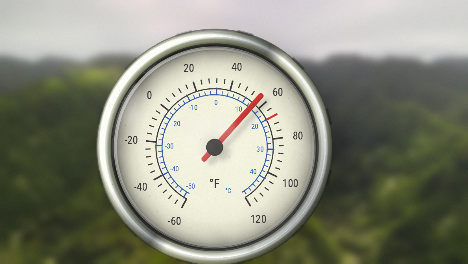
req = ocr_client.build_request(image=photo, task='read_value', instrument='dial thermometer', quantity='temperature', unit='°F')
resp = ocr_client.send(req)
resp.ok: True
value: 56 °F
